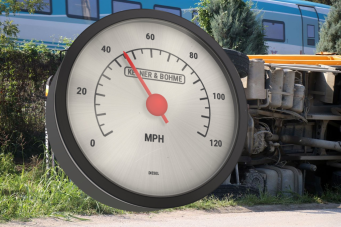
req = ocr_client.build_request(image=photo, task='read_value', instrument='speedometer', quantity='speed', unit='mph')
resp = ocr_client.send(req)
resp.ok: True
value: 45 mph
